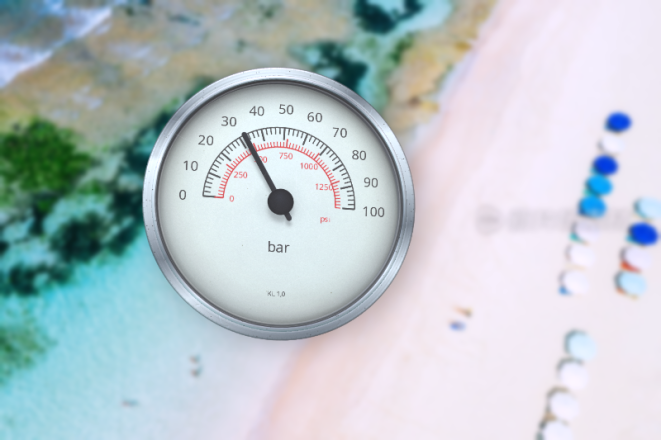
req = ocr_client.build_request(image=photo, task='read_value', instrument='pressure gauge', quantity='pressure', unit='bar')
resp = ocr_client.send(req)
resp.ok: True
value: 32 bar
